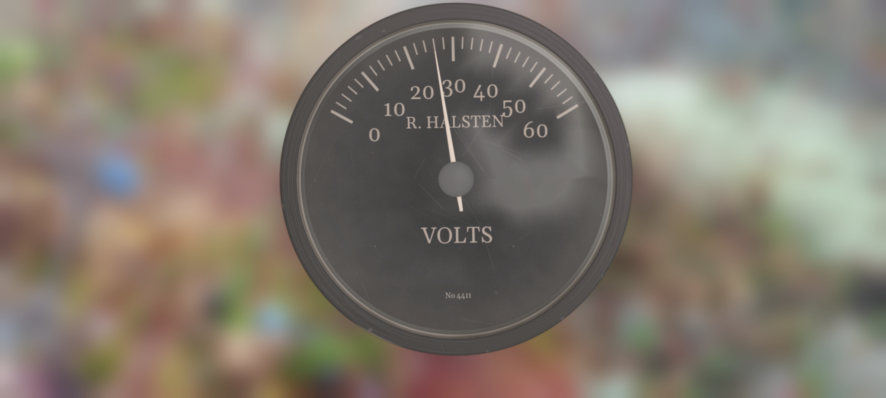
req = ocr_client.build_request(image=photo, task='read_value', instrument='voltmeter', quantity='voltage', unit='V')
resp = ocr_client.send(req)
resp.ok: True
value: 26 V
